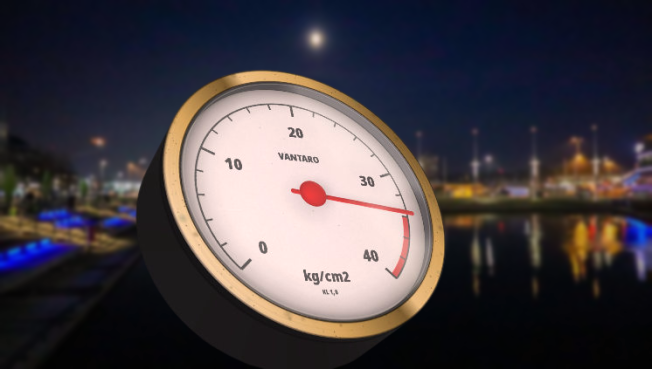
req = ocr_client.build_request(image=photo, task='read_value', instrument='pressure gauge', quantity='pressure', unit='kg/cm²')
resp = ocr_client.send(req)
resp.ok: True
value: 34 kg/cm²
